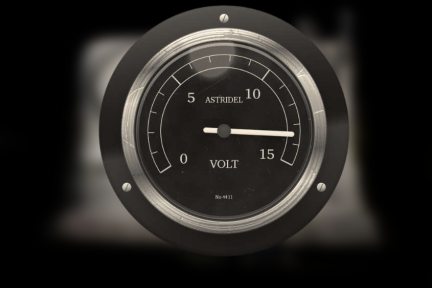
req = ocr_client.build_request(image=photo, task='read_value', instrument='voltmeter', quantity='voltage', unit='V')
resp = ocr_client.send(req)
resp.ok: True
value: 13.5 V
